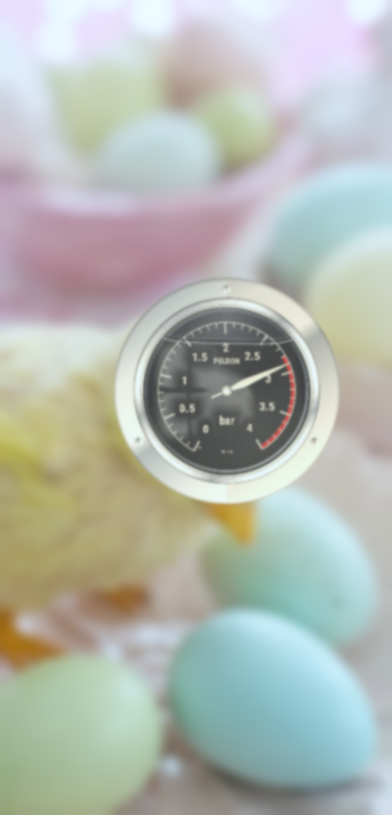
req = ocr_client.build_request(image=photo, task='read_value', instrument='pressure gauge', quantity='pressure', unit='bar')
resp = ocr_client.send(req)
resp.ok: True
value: 2.9 bar
